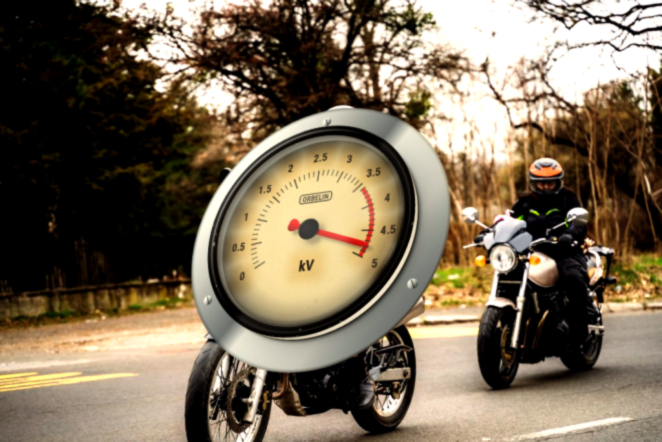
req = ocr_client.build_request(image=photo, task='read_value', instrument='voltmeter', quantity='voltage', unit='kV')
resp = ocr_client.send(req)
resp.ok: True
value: 4.8 kV
